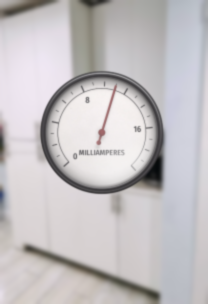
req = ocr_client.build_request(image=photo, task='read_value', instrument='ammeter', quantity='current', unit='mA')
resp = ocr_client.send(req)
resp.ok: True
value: 11 mA
